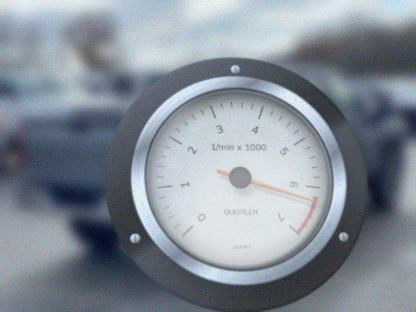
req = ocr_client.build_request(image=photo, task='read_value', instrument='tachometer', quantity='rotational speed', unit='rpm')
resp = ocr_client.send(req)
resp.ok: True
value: 6300 rpm
